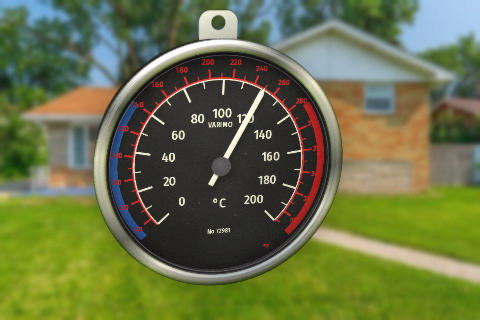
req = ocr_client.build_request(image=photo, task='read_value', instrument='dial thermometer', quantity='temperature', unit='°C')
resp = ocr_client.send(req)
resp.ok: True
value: 120 °C
